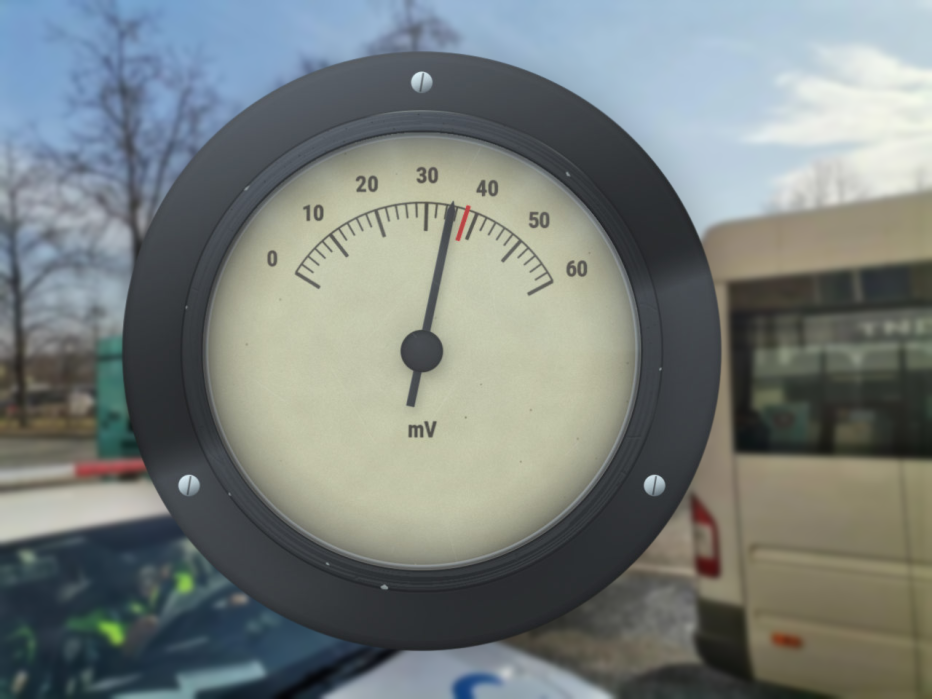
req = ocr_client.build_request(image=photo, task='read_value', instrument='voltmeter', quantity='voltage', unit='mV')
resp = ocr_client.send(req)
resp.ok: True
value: 35 mV
